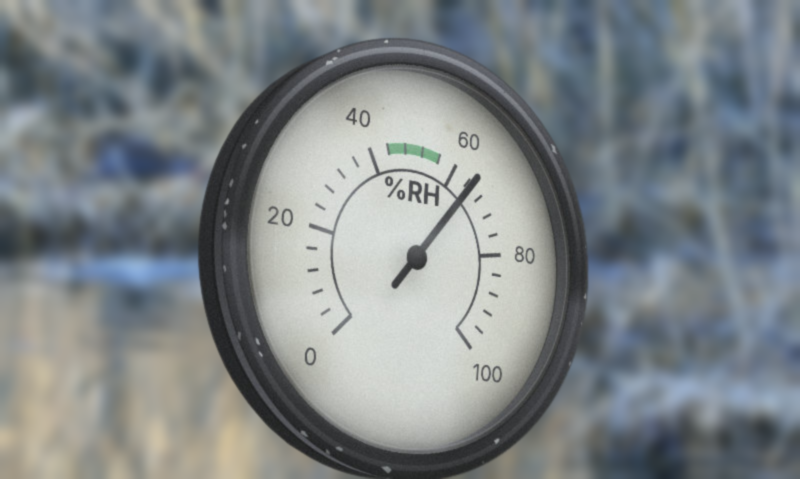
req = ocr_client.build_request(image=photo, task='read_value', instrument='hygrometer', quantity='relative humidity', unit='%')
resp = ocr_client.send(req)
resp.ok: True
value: 64 %
